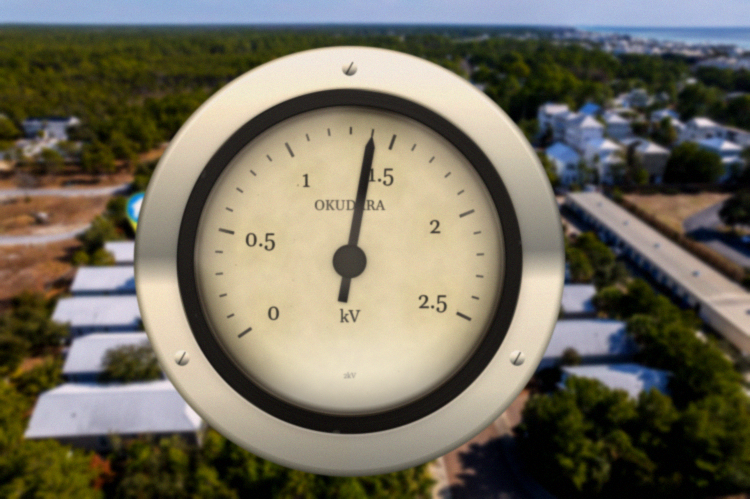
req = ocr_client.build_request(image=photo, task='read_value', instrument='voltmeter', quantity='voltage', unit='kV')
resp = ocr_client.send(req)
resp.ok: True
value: 1.4 kV
